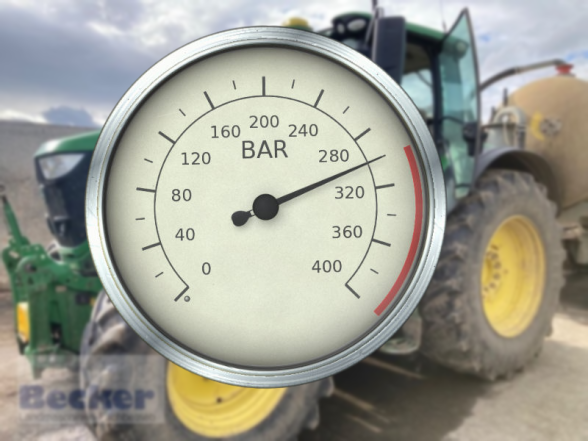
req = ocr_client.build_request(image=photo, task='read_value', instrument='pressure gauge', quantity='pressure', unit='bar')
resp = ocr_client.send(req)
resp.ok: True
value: 300 bar
